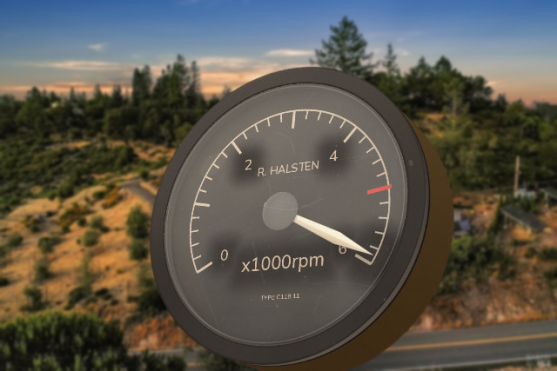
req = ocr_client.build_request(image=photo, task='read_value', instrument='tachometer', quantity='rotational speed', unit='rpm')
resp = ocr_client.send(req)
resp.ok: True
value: 5900 rpm
